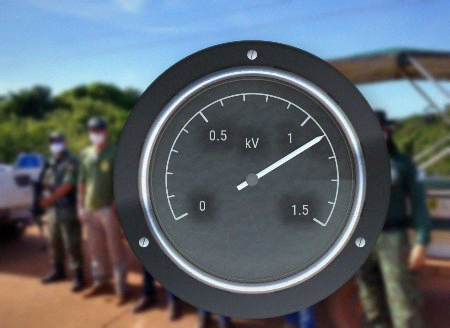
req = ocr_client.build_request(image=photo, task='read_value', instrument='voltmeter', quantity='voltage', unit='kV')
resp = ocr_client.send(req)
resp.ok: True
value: 1.1 kV
